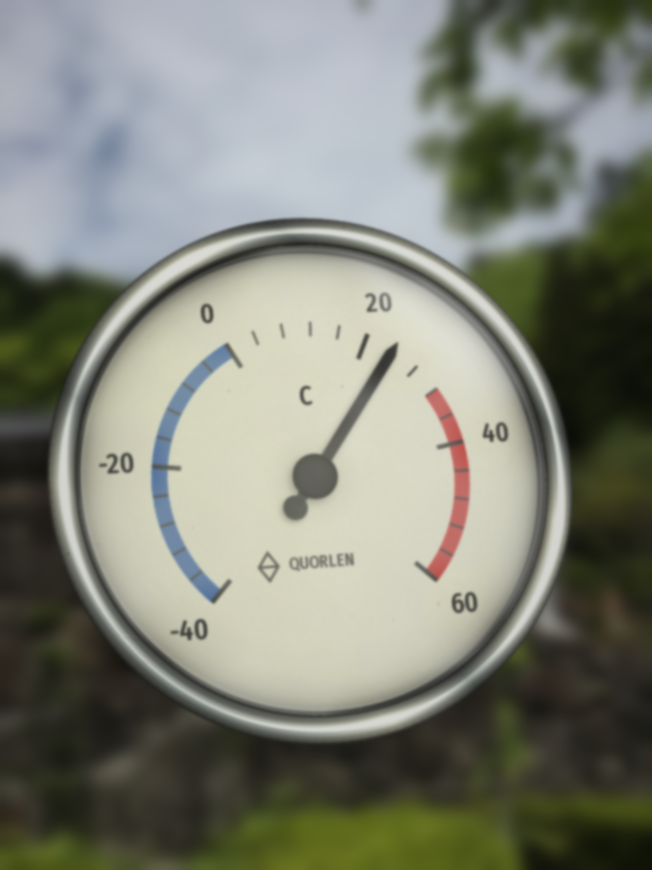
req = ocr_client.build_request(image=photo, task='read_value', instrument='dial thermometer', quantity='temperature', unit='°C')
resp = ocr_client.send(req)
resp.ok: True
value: 24 °C
